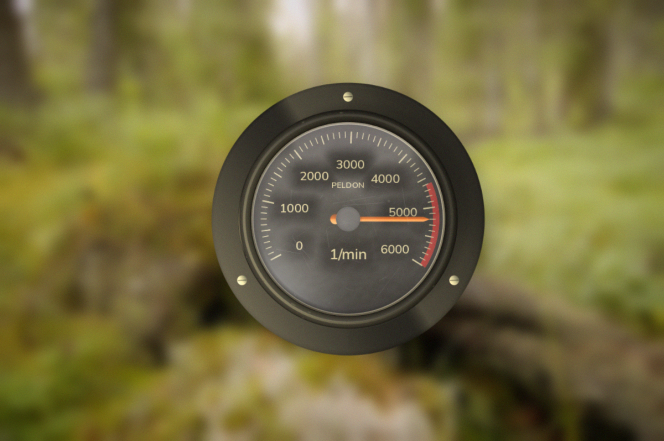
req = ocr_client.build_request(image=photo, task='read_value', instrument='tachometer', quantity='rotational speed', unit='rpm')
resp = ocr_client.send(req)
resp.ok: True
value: 5200 rpm
